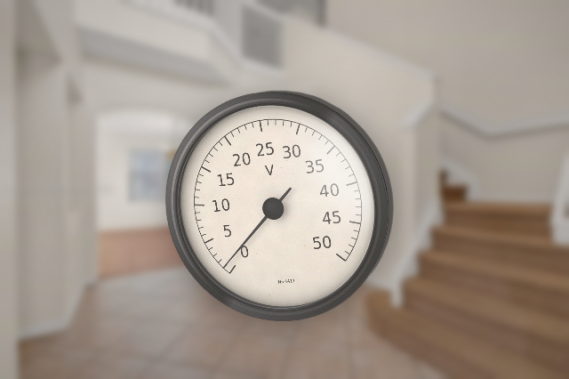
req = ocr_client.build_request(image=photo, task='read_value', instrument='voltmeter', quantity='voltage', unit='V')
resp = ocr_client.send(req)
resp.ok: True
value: 1 V
